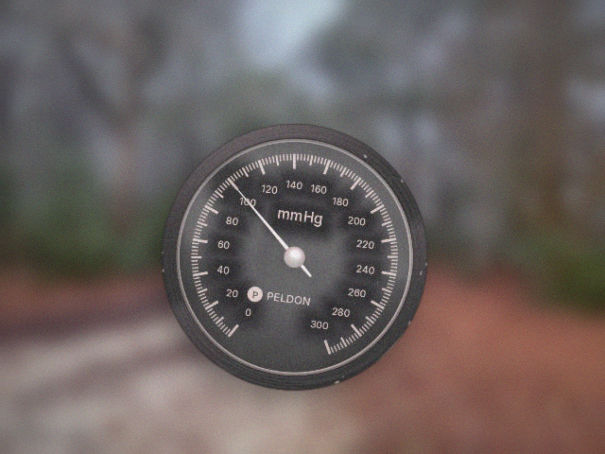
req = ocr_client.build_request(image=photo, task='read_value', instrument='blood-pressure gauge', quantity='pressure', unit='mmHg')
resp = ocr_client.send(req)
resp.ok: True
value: 100 mmHg
